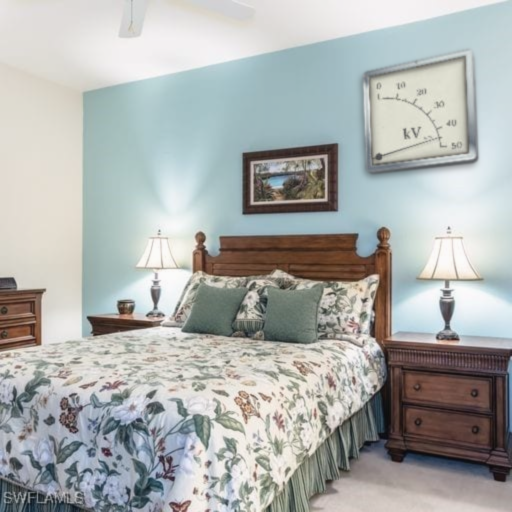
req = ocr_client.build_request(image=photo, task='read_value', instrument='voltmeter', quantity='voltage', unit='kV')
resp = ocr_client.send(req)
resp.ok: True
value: 45 kV
